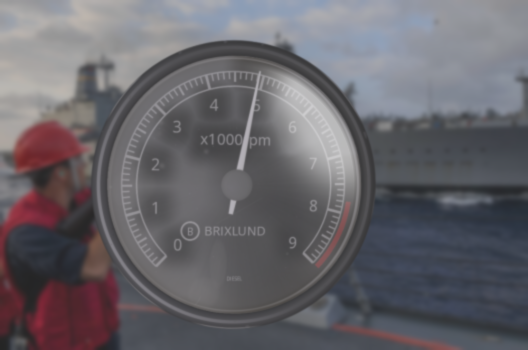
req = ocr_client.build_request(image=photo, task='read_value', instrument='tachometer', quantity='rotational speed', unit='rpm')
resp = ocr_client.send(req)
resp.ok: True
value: 4900 rpm
